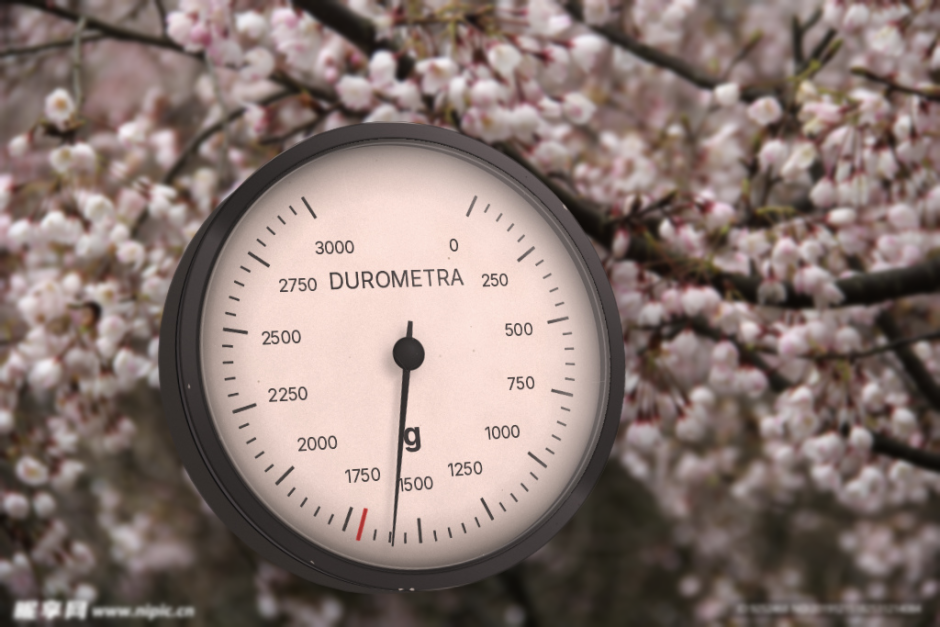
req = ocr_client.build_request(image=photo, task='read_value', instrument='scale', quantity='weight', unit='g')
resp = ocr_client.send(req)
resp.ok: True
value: 1600 g
